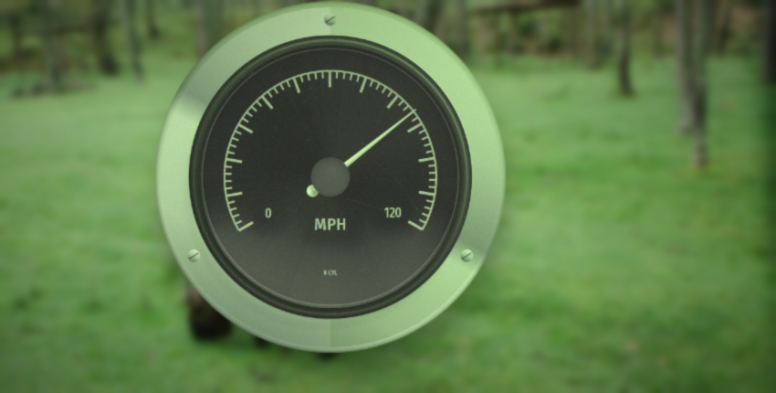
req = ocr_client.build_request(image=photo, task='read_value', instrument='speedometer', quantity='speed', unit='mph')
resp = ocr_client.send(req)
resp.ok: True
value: 86 mph
